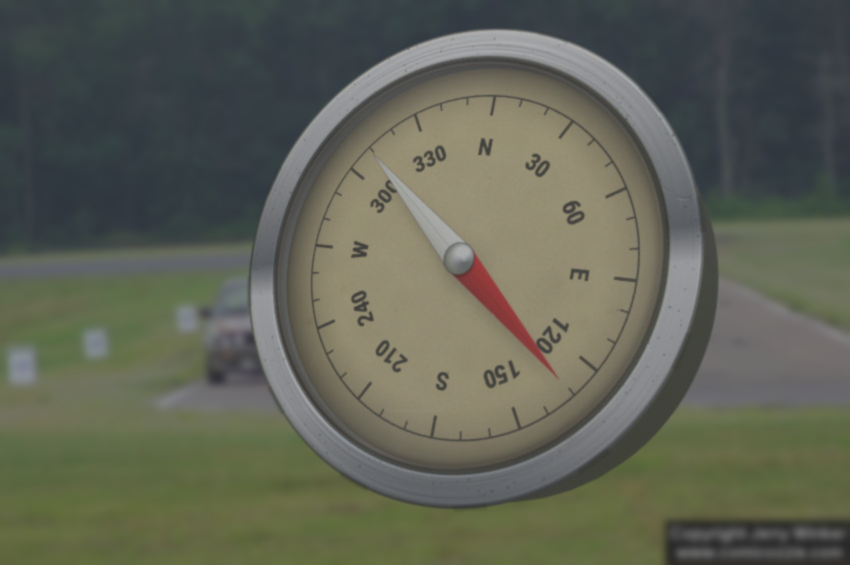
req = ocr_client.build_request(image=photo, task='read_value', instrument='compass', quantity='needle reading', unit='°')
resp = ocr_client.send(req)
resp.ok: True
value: 130 °
